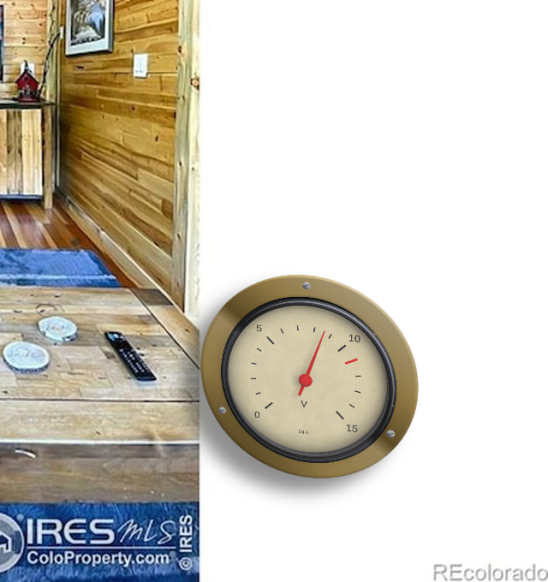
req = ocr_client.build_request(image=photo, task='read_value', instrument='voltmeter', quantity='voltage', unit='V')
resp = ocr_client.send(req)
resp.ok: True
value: 8.5 V
